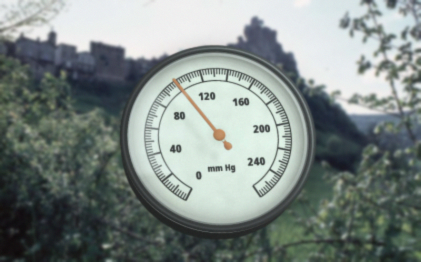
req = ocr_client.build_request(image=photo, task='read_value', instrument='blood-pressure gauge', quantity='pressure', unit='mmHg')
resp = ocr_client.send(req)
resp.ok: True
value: 100 mmHg
